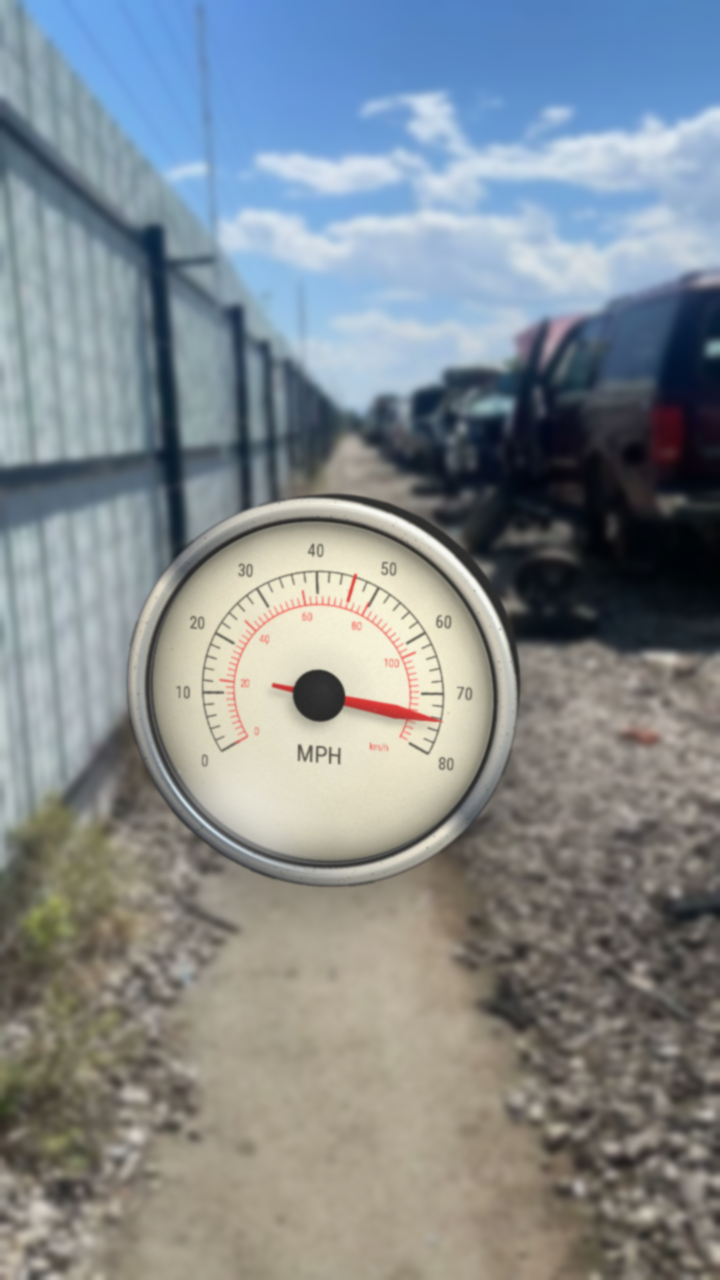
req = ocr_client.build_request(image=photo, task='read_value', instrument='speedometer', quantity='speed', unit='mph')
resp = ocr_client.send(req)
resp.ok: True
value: 74 mph
